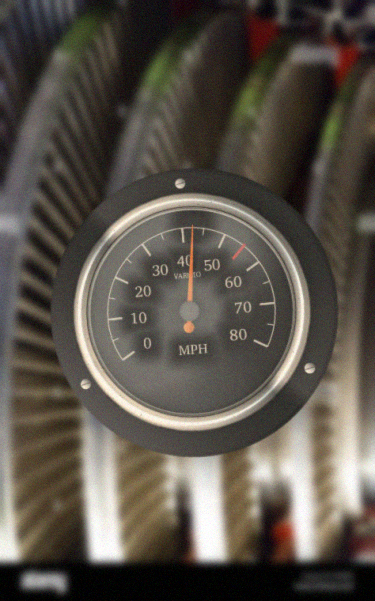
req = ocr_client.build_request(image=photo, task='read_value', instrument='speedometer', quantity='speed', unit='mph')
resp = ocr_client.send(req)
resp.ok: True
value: 42.5 mph
